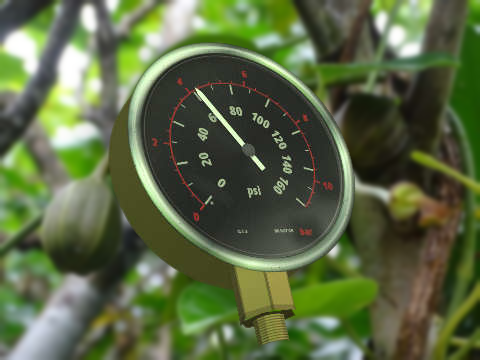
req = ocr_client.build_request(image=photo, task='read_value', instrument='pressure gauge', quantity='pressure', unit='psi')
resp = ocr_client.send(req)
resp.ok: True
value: 60 psi
